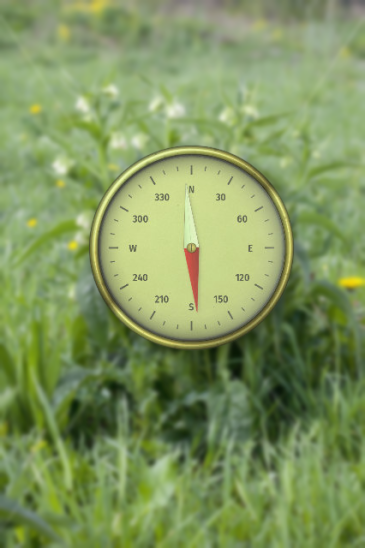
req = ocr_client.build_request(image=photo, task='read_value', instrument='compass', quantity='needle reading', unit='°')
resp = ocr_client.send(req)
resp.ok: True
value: 175 °
